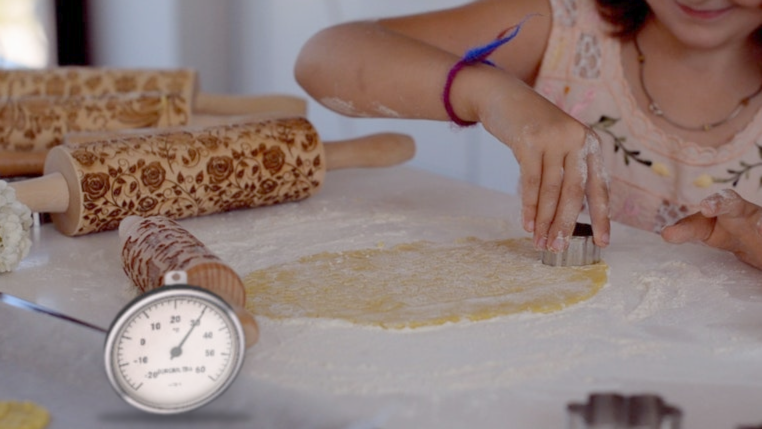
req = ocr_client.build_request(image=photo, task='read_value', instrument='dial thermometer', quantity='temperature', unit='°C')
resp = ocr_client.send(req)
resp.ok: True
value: 30 °C
